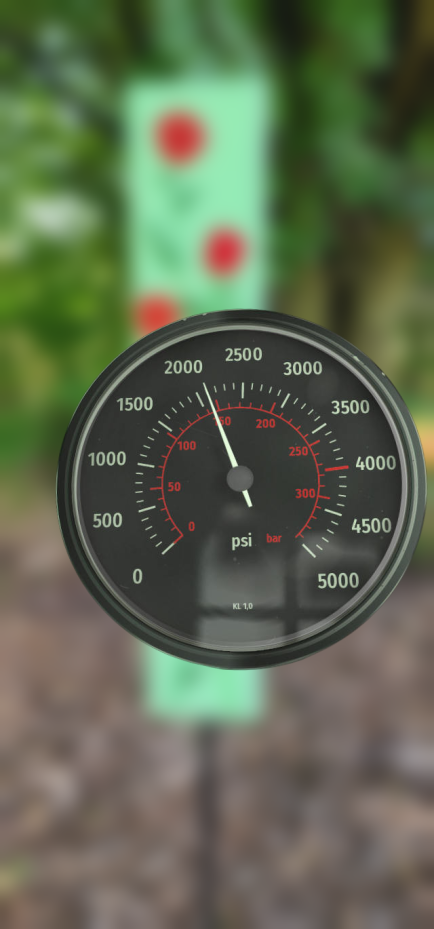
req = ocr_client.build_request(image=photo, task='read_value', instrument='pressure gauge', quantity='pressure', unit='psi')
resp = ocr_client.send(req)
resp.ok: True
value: 2100 psi
